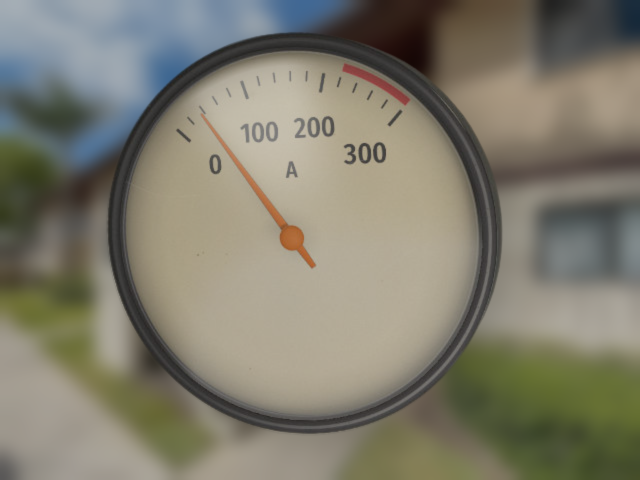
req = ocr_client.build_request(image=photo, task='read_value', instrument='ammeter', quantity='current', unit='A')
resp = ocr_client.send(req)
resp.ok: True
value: 40 A
